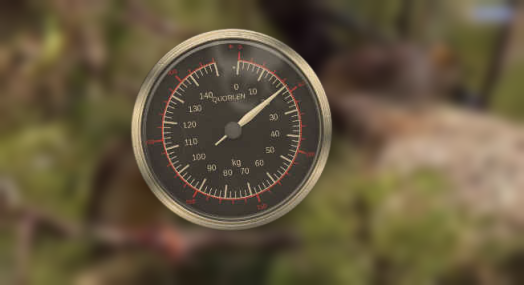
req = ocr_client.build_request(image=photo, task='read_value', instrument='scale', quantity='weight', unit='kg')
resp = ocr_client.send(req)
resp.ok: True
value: 20 kg
